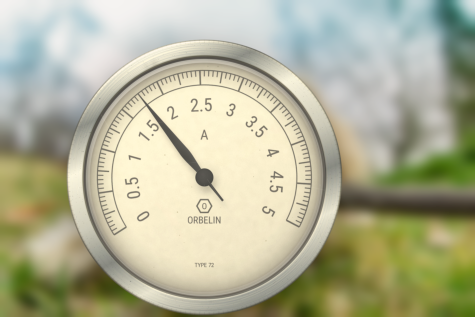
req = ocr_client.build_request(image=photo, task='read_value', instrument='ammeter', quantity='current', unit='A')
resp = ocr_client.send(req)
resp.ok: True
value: 1.75 A
